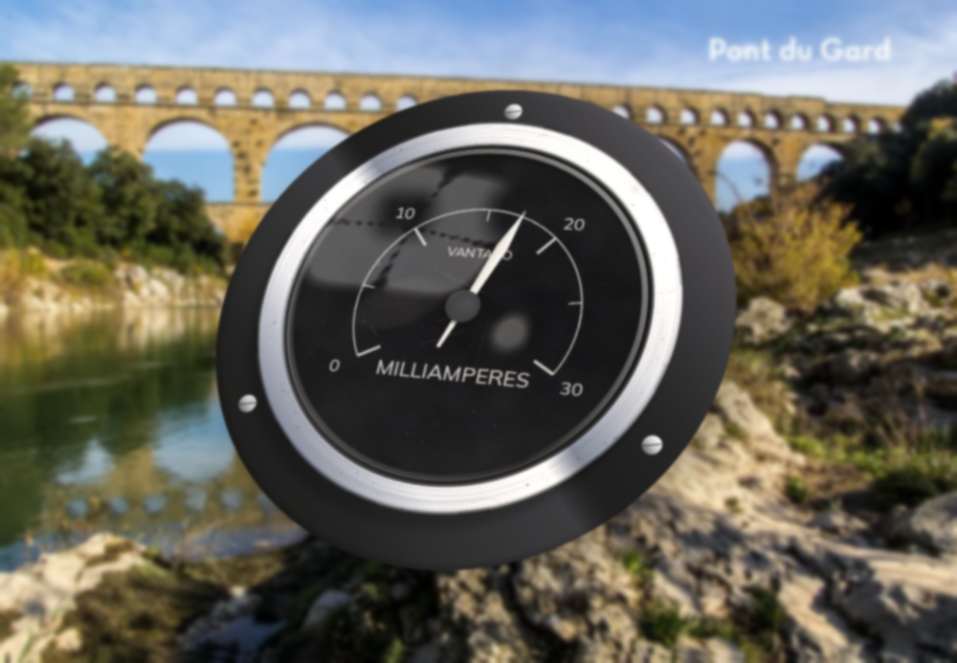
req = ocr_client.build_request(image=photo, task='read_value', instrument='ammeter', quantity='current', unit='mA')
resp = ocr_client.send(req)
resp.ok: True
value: 17.5 mA
